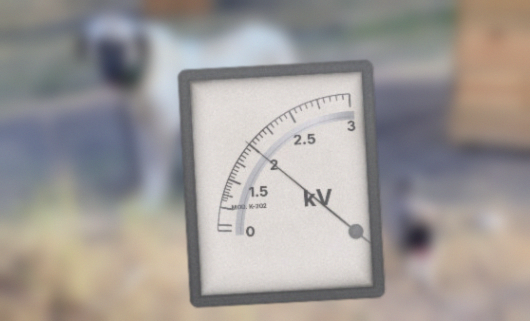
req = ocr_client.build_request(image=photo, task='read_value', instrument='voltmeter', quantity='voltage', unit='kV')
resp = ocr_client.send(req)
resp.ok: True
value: 2 kV
